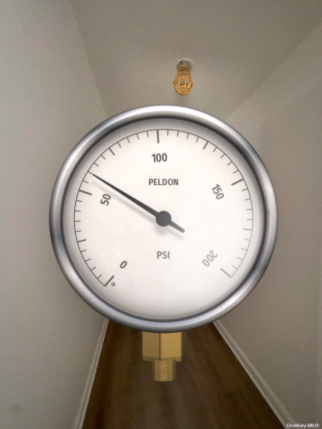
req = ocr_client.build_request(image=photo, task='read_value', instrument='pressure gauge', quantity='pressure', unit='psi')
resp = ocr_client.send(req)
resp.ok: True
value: 60 psi
